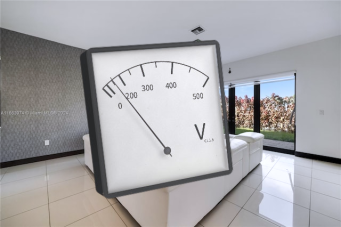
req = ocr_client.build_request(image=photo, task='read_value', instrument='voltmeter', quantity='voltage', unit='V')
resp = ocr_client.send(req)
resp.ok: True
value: 150 V
